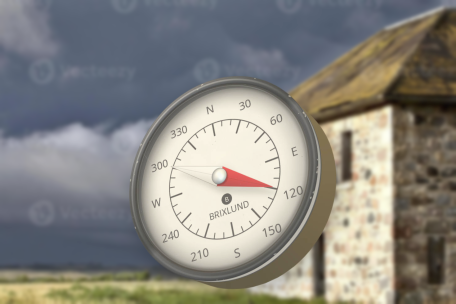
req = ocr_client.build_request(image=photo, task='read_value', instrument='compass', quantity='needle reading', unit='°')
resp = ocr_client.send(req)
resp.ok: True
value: 120 °
